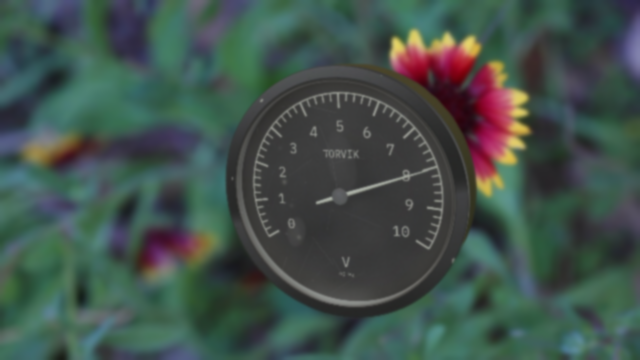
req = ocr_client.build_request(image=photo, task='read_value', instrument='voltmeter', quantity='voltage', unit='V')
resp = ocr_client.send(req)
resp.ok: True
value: 8 V
